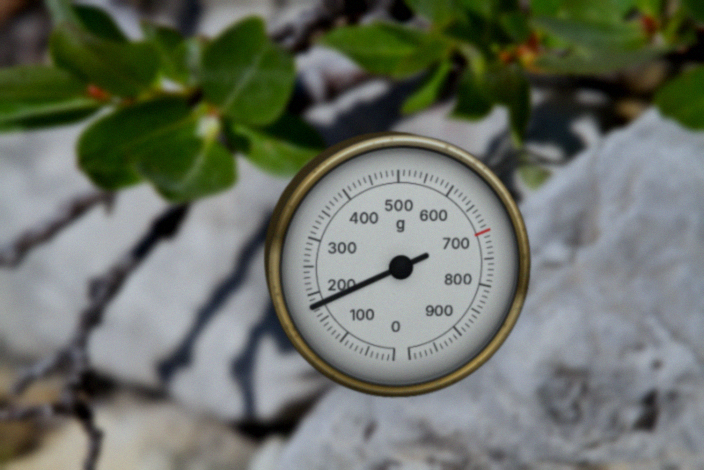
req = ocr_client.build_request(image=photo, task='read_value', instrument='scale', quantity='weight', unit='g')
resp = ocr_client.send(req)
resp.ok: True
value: 180 g
